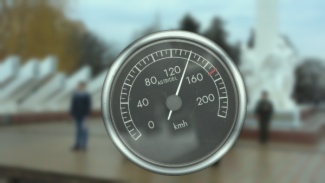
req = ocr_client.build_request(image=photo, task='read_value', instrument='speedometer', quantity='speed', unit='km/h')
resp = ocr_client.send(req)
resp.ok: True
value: 140 km/h
